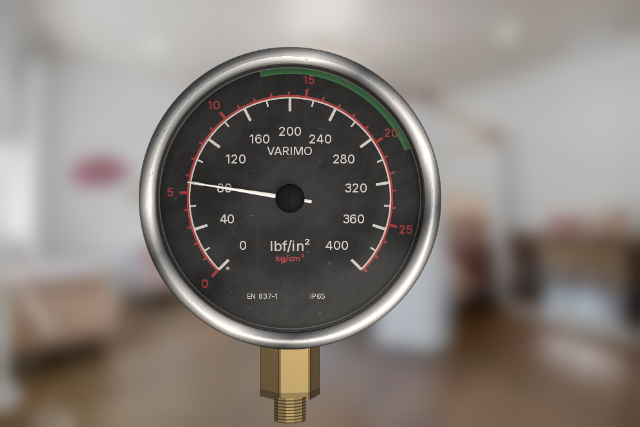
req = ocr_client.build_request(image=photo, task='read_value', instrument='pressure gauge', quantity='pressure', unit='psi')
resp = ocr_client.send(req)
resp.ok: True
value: 80 psi
